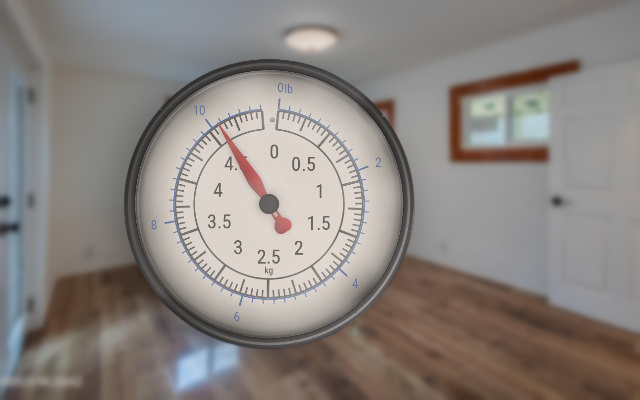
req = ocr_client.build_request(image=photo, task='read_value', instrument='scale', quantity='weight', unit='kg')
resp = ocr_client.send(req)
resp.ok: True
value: 4.6 kg
